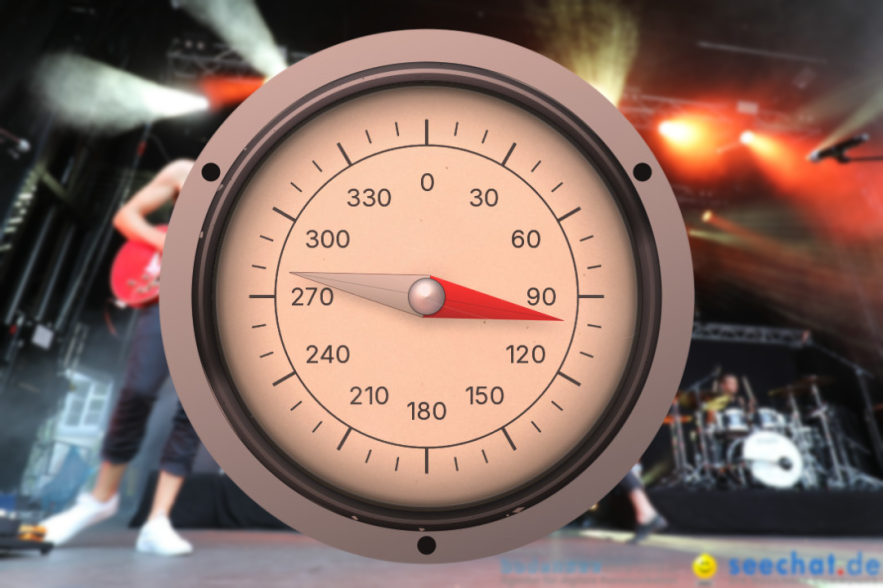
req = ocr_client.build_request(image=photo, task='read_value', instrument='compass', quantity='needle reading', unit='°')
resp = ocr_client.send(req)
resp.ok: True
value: 100 °
